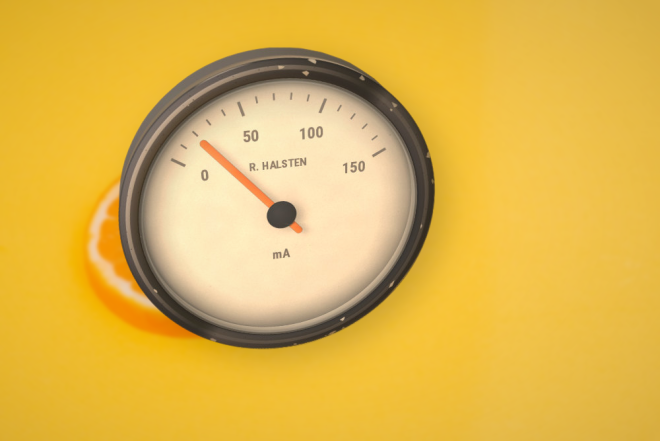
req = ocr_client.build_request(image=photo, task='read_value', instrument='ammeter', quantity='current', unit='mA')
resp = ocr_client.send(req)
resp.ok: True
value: 20 mA
